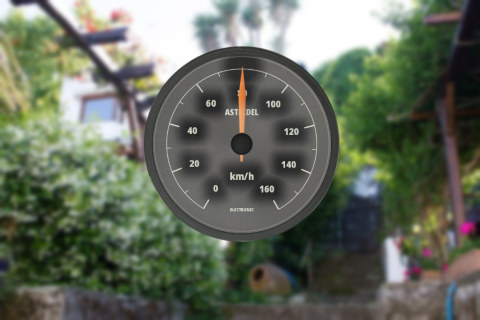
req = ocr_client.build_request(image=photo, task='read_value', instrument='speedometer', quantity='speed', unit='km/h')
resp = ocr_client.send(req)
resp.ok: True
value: 80 km/h
